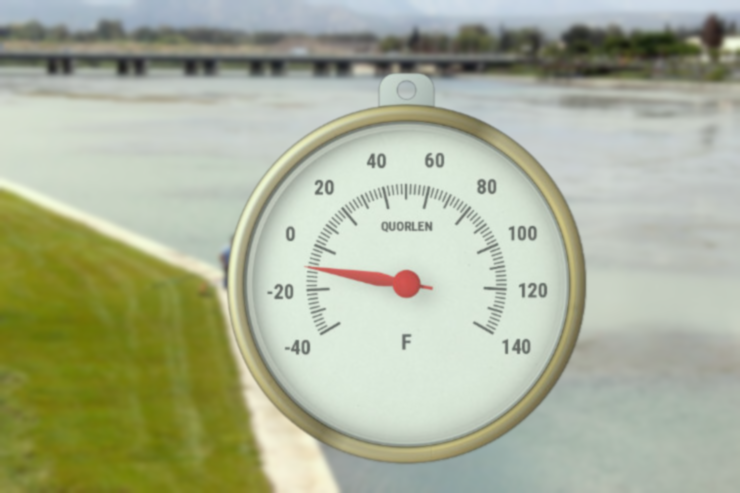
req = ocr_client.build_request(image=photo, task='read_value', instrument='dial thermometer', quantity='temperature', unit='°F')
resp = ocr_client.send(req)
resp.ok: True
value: -10 °F
